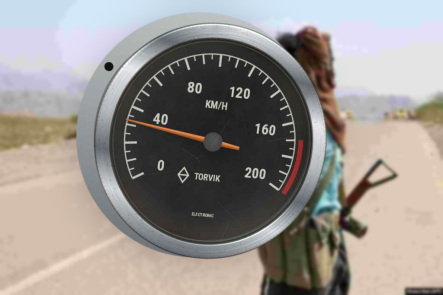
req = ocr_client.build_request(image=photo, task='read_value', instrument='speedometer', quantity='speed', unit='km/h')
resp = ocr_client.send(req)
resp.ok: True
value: 32.5 km/h
